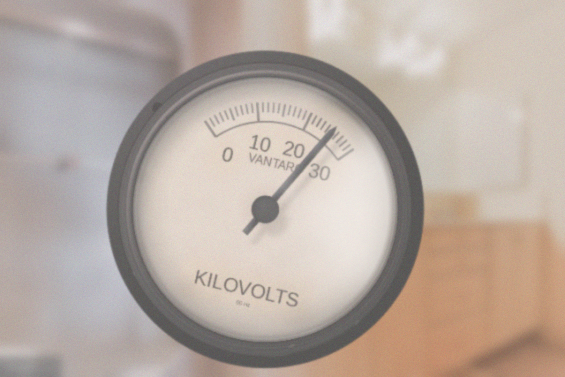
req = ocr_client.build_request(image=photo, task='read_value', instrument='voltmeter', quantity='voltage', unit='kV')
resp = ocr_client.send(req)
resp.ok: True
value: 25 kV
